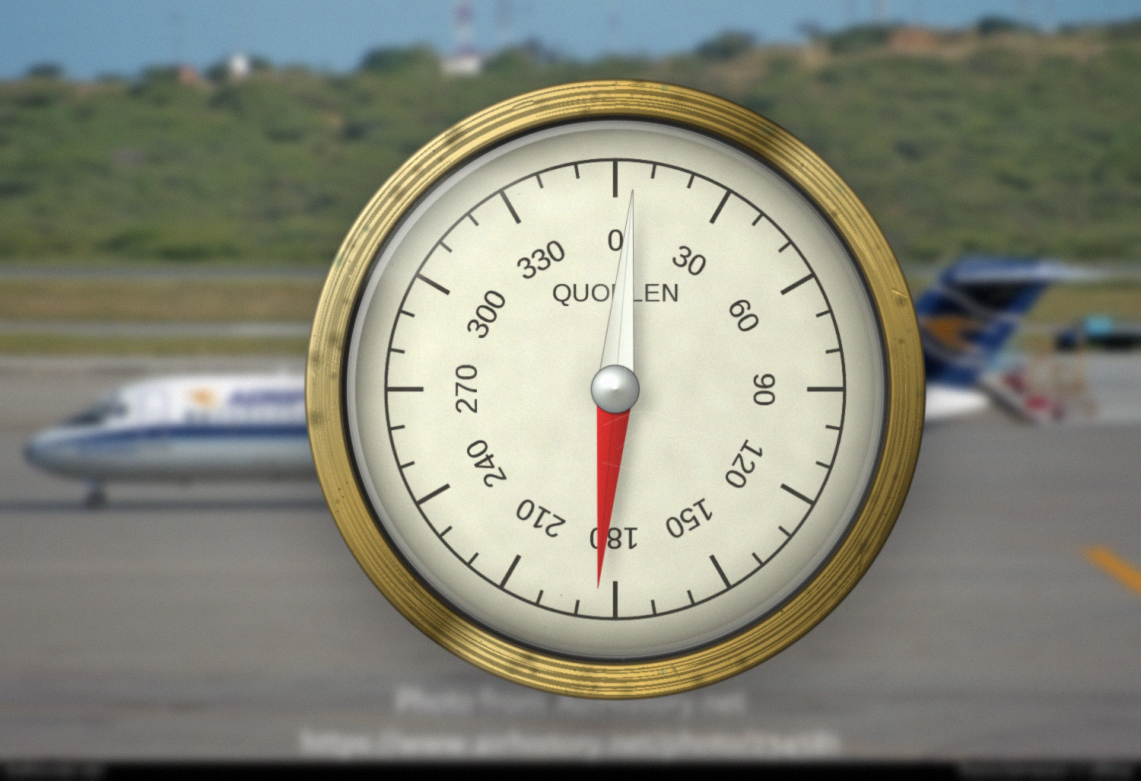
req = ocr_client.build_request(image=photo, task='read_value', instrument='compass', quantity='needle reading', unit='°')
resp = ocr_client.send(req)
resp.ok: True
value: 185 °
